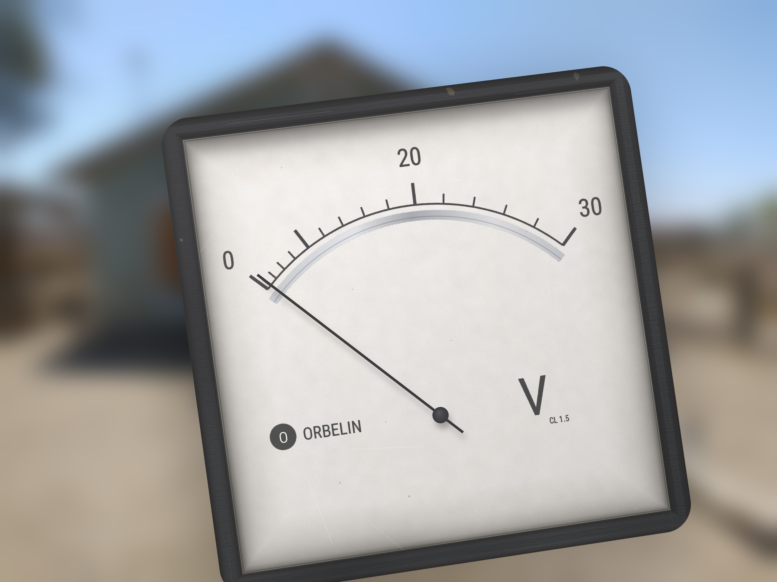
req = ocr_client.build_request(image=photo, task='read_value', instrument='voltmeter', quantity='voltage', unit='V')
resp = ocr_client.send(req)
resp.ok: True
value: 2 V
